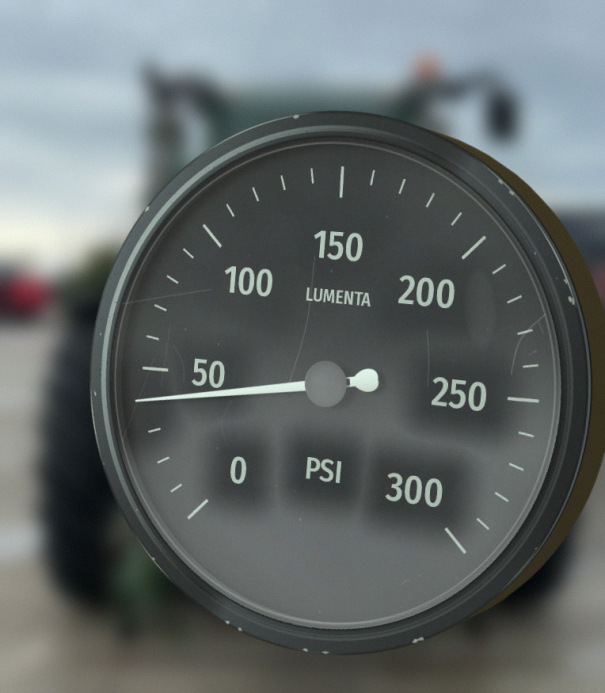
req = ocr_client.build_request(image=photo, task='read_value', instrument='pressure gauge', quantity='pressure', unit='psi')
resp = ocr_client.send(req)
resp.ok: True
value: 40 psi
